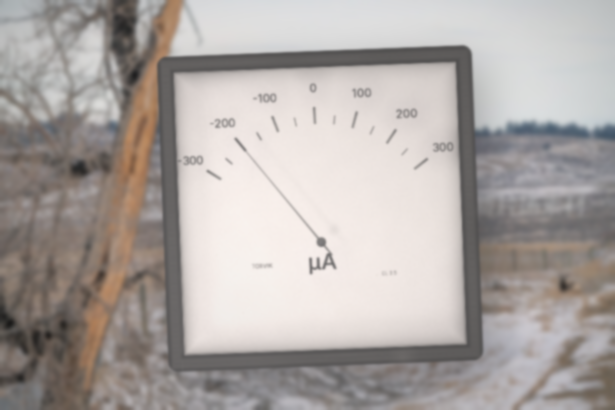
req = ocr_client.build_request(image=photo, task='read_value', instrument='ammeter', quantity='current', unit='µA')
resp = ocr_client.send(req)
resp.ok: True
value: -200 µA
